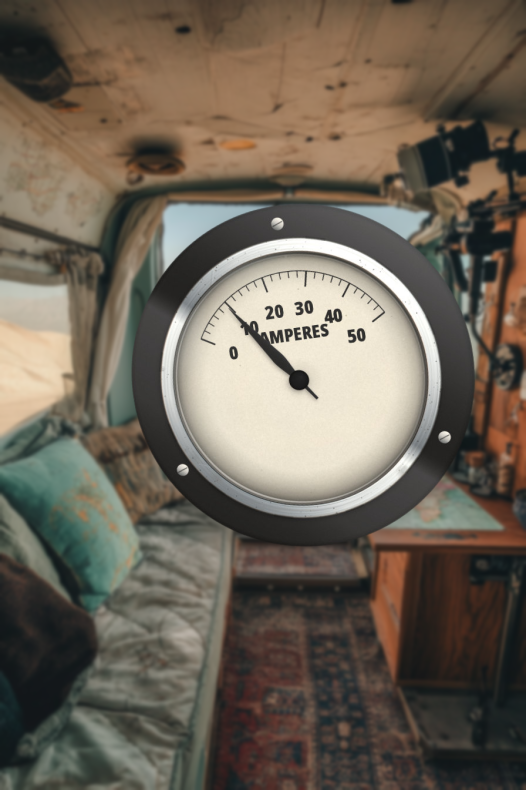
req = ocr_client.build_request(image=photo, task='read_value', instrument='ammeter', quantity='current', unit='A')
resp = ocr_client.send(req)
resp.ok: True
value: 10 A
